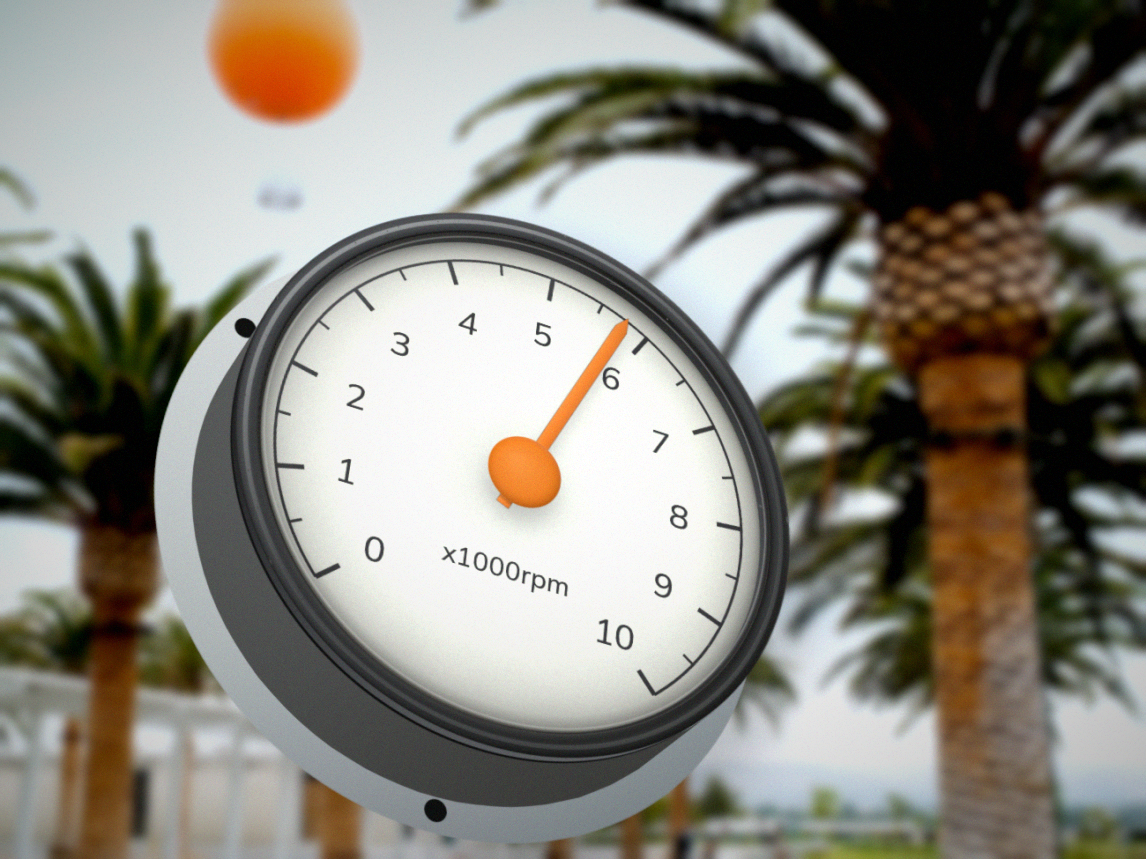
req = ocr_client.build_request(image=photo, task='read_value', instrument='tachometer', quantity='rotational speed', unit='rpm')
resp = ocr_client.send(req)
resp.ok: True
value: 5750 rpm
